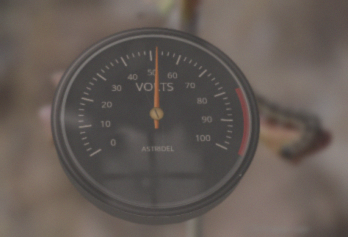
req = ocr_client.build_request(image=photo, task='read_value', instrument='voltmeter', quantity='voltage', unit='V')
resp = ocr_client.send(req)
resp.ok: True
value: 52 V
